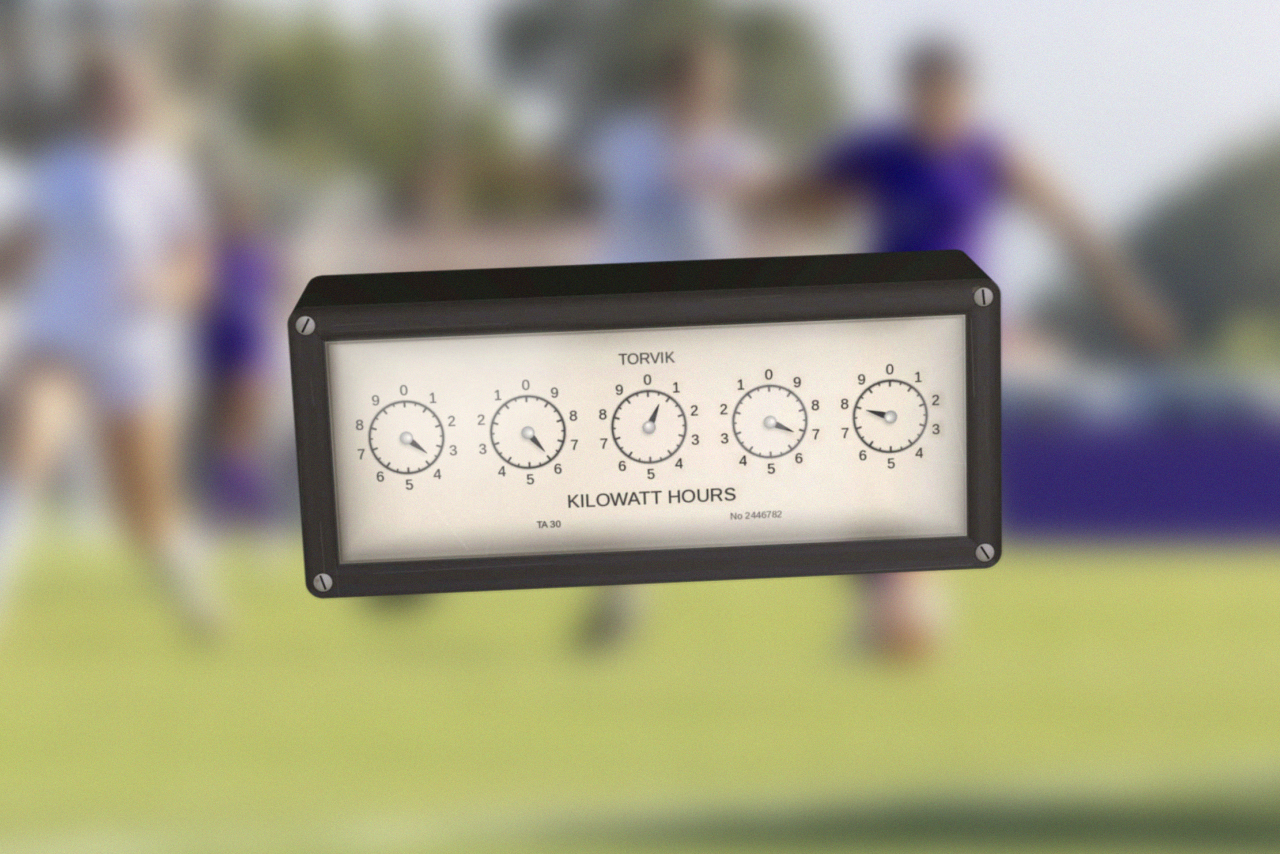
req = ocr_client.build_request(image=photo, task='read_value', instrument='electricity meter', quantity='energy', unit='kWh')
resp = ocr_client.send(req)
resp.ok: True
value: 36068 kWh
